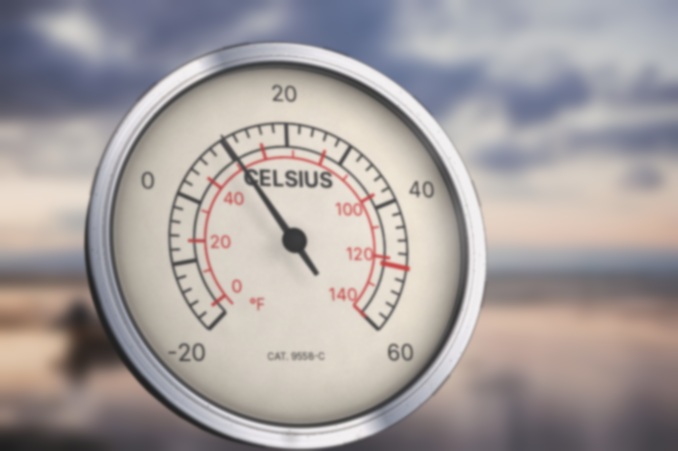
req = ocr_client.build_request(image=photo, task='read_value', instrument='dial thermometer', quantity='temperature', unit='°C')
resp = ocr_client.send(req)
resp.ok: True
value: 10 °C
